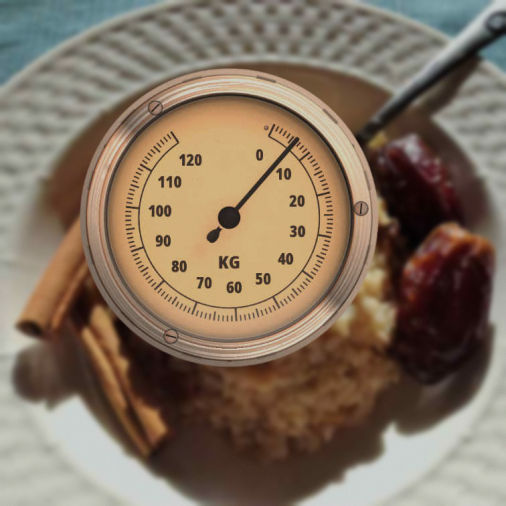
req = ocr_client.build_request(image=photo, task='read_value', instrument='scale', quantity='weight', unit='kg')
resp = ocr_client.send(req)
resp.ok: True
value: 6 kg
